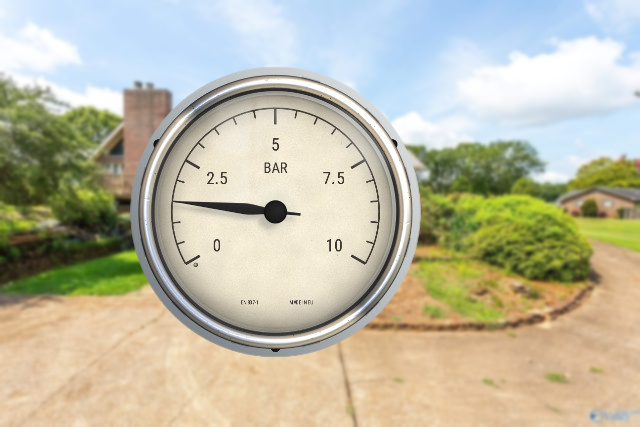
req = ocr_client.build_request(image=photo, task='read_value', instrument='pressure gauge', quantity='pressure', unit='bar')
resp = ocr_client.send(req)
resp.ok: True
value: 1.5 bar
